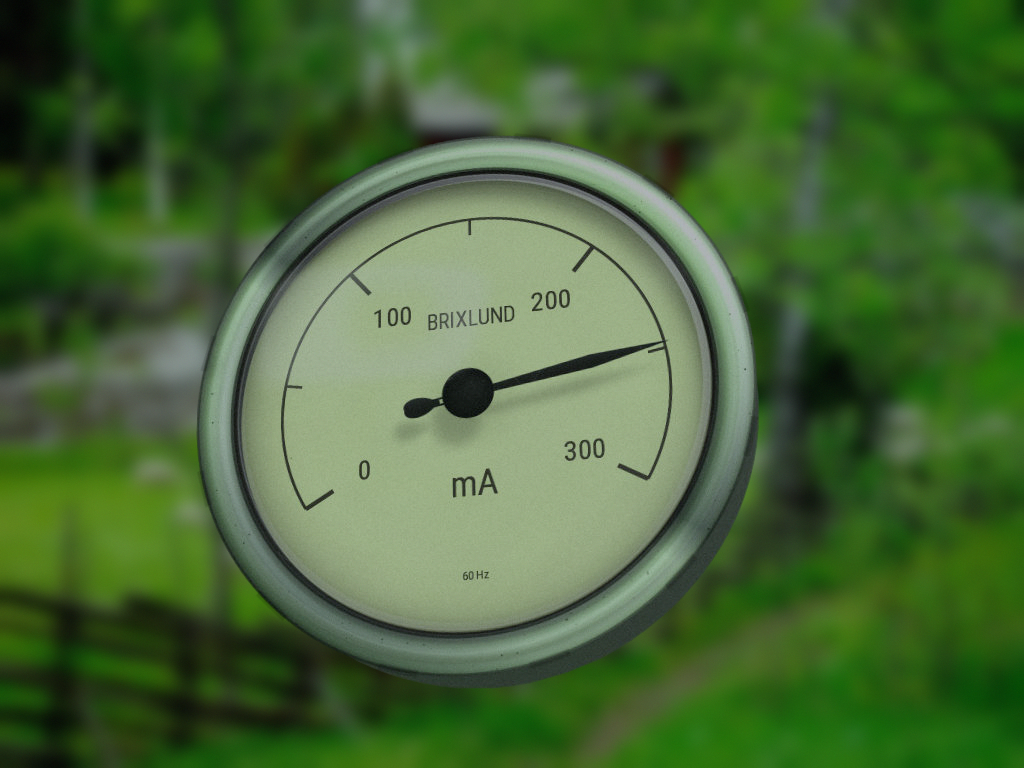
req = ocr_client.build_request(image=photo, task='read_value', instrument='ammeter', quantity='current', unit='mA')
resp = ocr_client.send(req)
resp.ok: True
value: 250 mA
